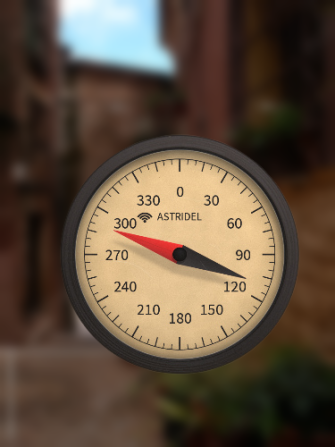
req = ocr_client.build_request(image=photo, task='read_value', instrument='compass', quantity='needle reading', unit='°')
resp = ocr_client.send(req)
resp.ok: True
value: 290 °
